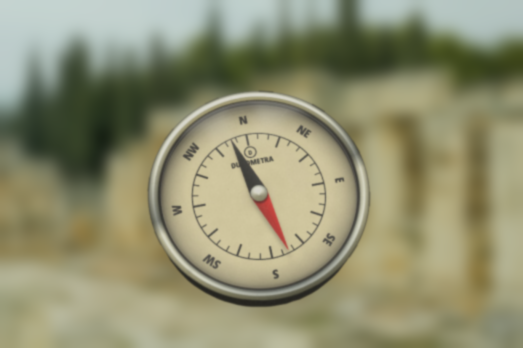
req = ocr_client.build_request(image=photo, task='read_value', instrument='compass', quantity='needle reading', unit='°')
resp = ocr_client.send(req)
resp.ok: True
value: 165 °
